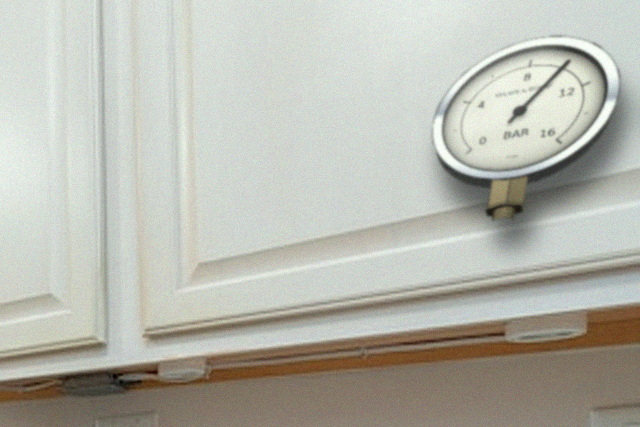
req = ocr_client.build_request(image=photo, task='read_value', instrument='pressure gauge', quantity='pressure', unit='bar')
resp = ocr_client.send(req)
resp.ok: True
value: 10 bar
